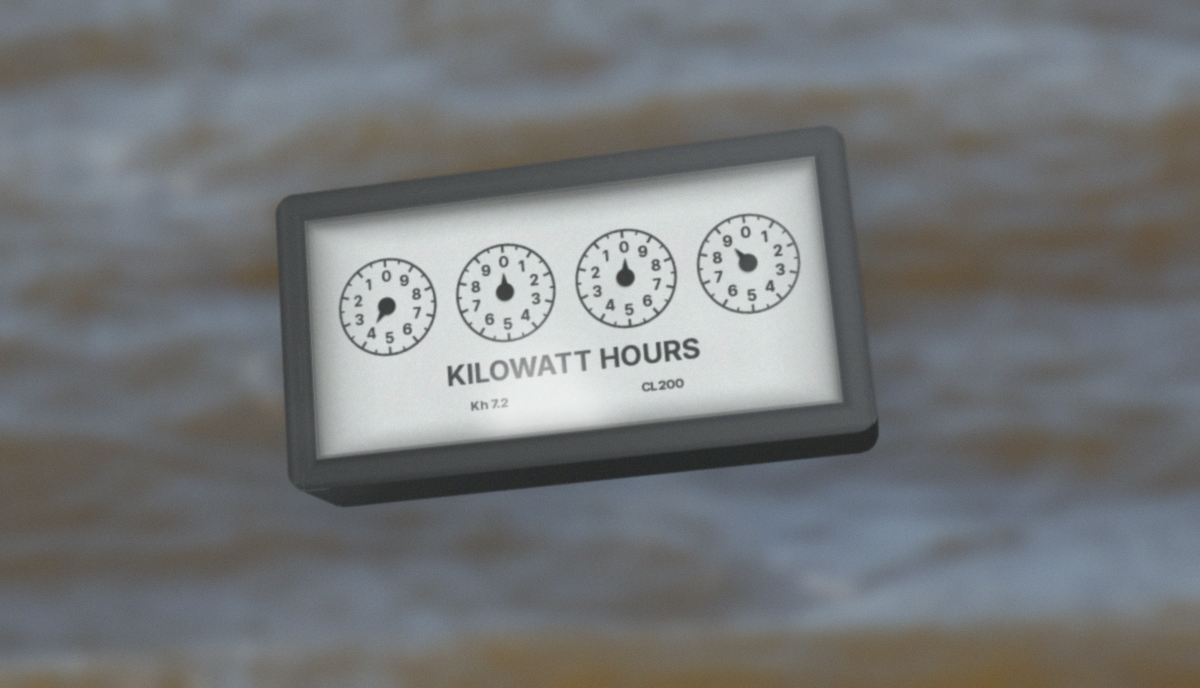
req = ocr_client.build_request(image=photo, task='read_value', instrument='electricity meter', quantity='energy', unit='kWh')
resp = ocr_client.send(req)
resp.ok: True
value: 3999 kWh
